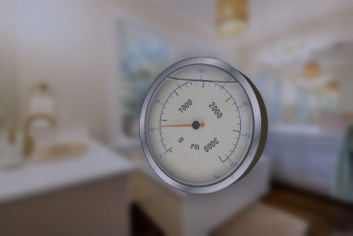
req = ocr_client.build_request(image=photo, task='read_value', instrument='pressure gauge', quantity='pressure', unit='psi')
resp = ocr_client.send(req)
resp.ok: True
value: 400 psi
